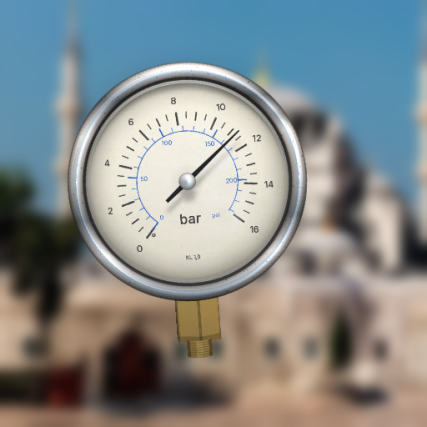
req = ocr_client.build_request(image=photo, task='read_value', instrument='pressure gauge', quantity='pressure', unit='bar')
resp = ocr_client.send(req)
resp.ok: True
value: 11.25 bar
